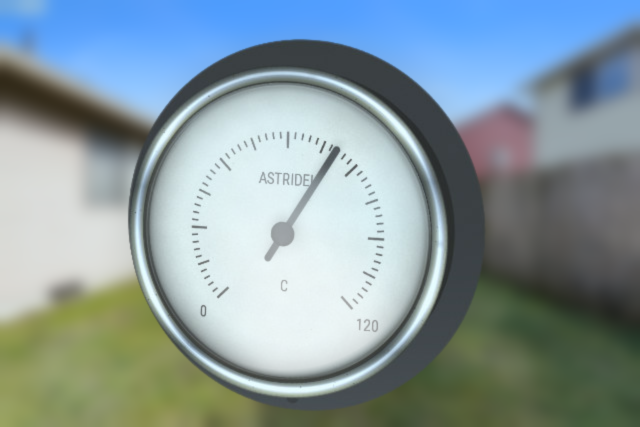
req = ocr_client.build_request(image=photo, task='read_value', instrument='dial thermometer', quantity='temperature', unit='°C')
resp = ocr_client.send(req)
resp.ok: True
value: 74 °C
